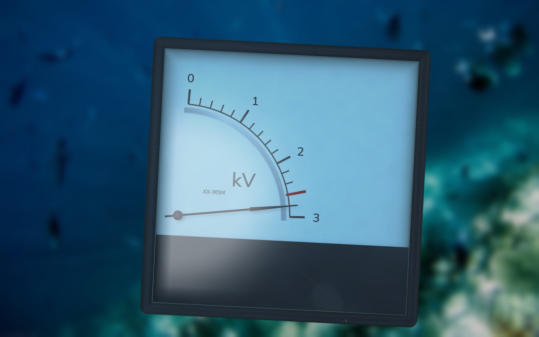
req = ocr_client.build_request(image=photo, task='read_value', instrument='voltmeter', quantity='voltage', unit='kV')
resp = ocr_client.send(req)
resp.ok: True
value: 2.8 kV
